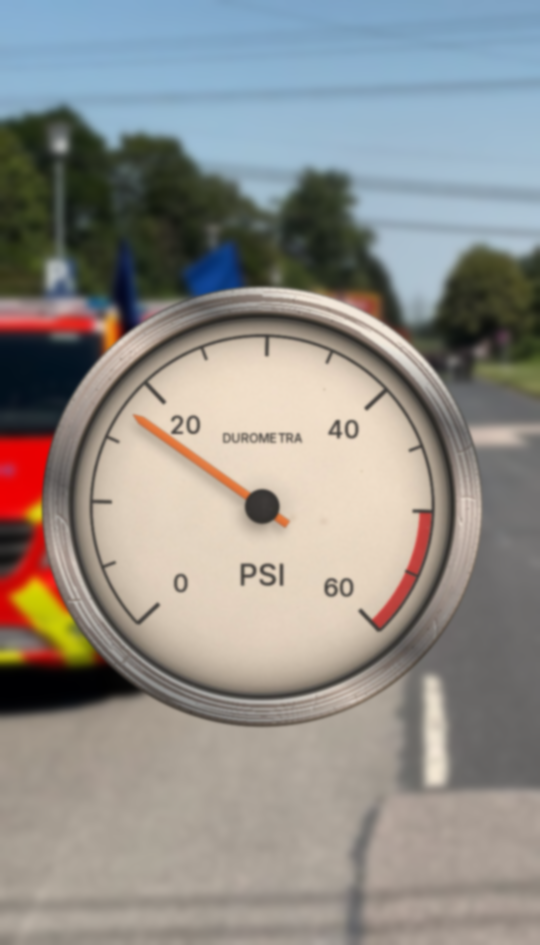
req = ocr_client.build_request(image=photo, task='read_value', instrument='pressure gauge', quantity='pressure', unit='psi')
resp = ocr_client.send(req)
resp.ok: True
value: 17.5 psi
